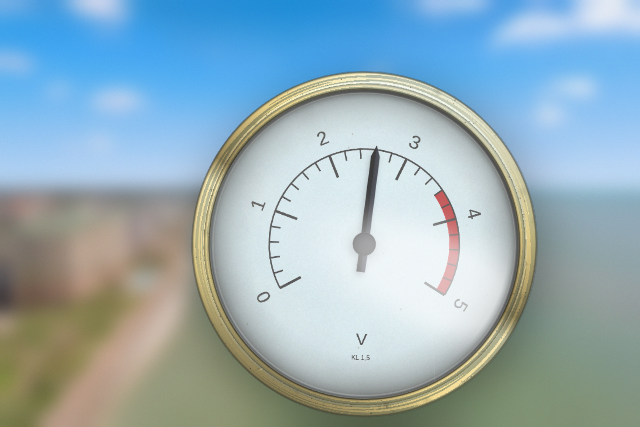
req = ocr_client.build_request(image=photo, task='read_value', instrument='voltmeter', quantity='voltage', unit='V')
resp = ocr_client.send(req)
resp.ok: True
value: 2.6 V
